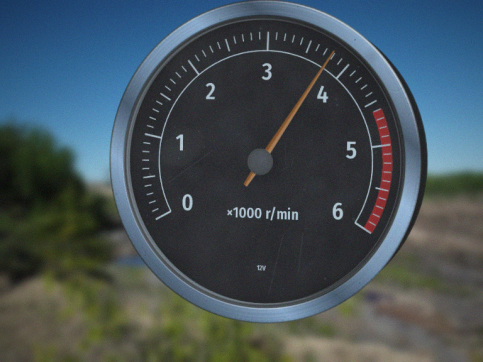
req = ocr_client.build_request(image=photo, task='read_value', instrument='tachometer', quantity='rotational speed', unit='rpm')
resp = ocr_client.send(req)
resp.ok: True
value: 3800 rpm
